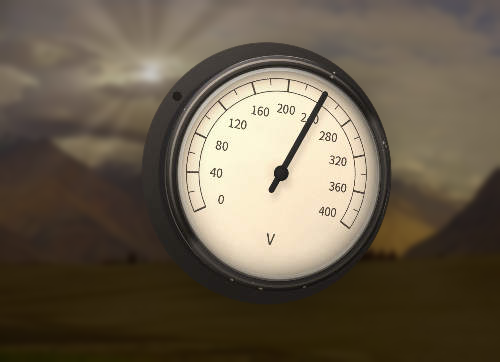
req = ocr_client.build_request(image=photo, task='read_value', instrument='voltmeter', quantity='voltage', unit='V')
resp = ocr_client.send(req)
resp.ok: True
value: 240 V
